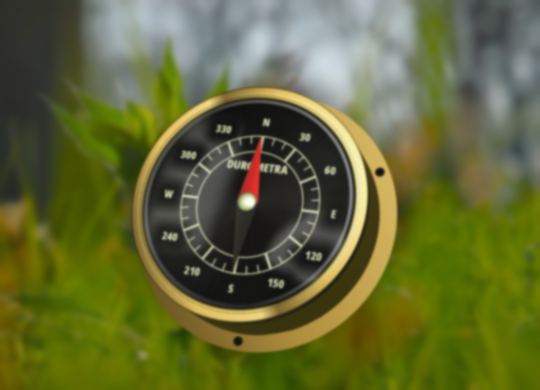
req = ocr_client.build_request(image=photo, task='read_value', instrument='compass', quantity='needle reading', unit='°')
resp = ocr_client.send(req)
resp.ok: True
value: 0 °
